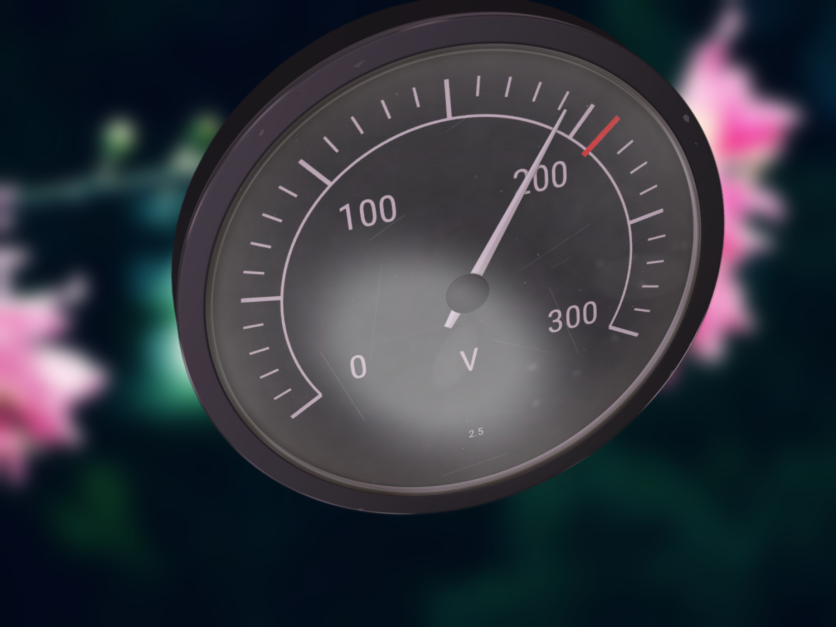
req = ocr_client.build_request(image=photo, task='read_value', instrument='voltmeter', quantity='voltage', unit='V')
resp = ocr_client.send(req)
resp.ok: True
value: 190 V
